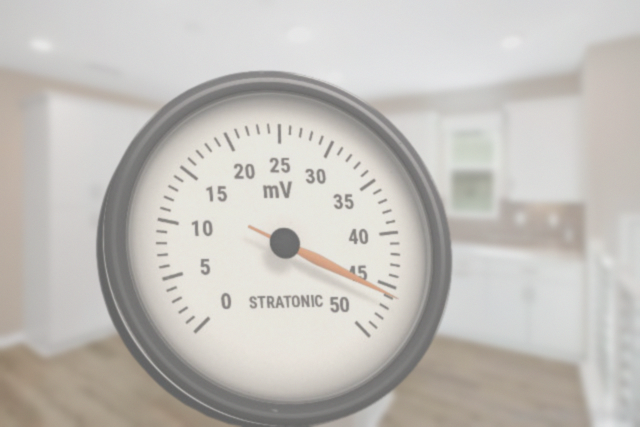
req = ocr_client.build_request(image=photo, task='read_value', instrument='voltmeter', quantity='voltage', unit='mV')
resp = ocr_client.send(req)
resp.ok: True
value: 46 mV
